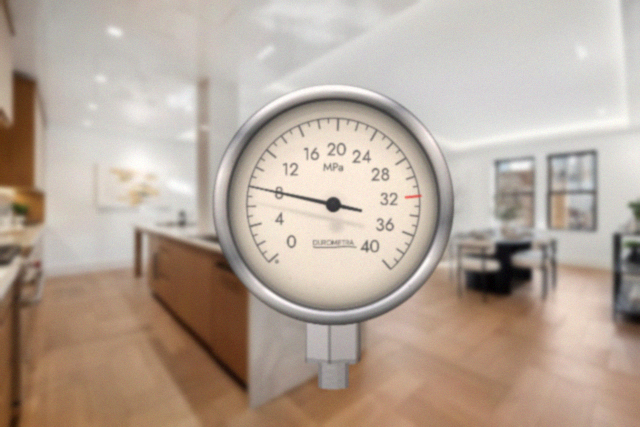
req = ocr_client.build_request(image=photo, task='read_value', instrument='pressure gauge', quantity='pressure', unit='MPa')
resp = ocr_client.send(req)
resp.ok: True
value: 8 MPa
